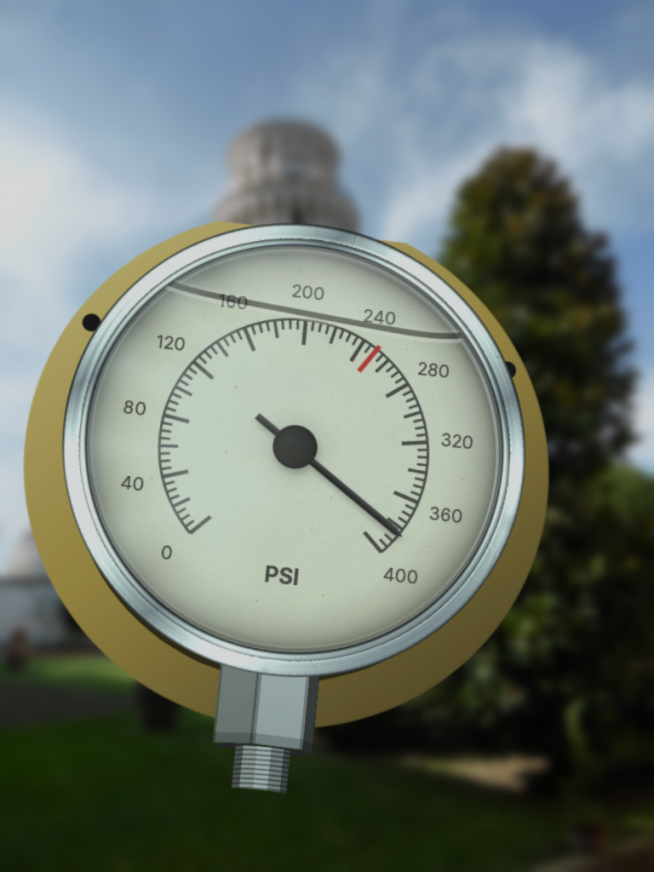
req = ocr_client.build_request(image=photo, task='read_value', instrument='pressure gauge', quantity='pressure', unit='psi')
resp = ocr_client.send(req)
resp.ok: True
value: 385 psi
